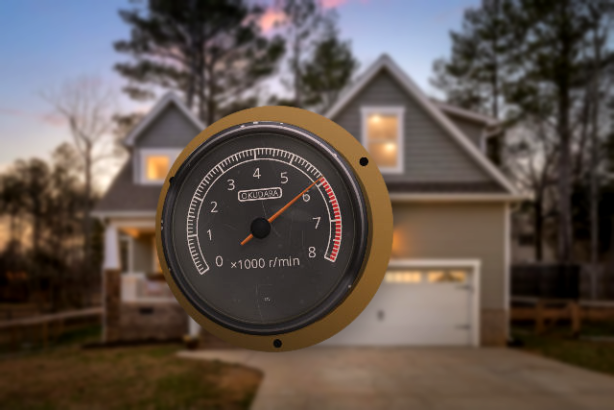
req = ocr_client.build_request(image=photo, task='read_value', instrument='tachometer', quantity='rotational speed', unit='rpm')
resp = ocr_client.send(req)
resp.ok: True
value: 5900 rpm
